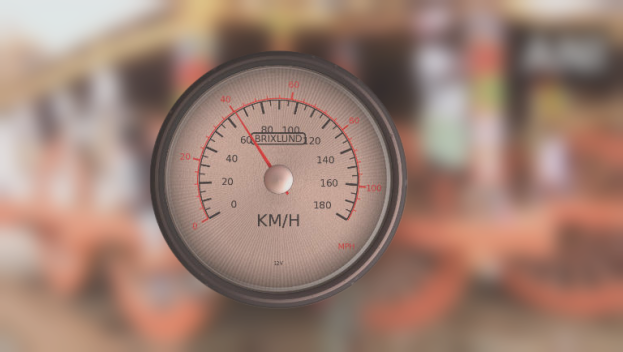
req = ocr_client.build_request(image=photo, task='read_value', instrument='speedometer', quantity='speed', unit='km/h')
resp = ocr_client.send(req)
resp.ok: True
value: 65 km/h
